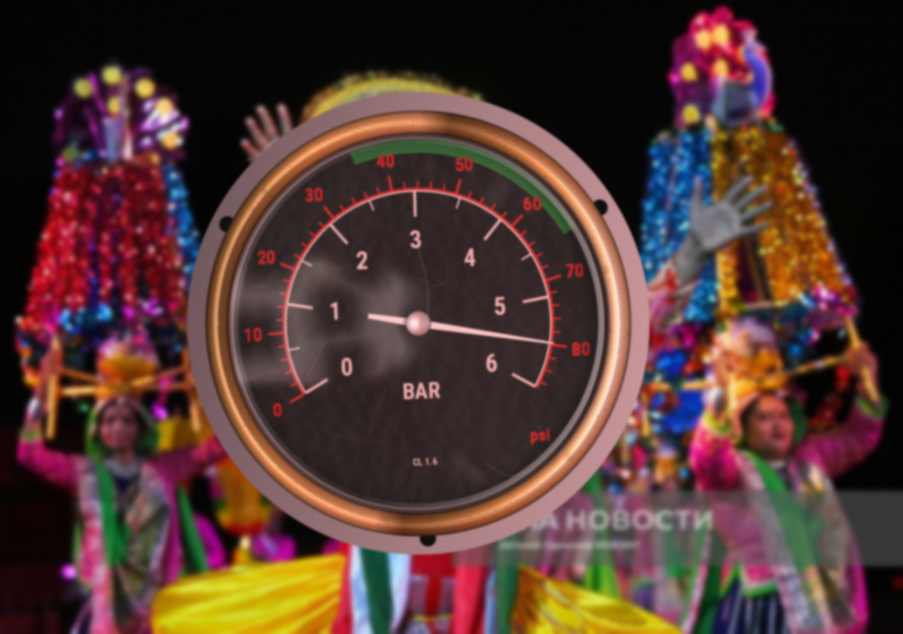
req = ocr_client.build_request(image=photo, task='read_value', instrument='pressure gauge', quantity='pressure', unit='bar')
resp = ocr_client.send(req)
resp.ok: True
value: 5.5 bar
